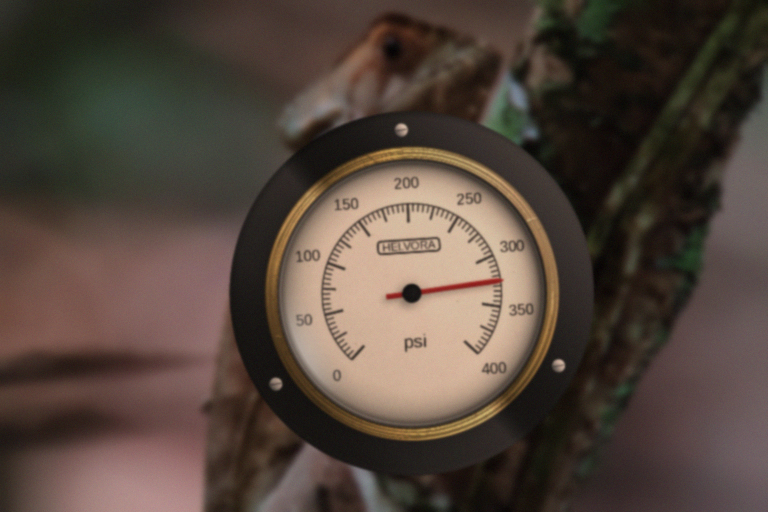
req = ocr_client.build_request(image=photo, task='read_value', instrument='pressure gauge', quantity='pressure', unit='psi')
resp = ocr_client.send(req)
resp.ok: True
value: 325 psi
